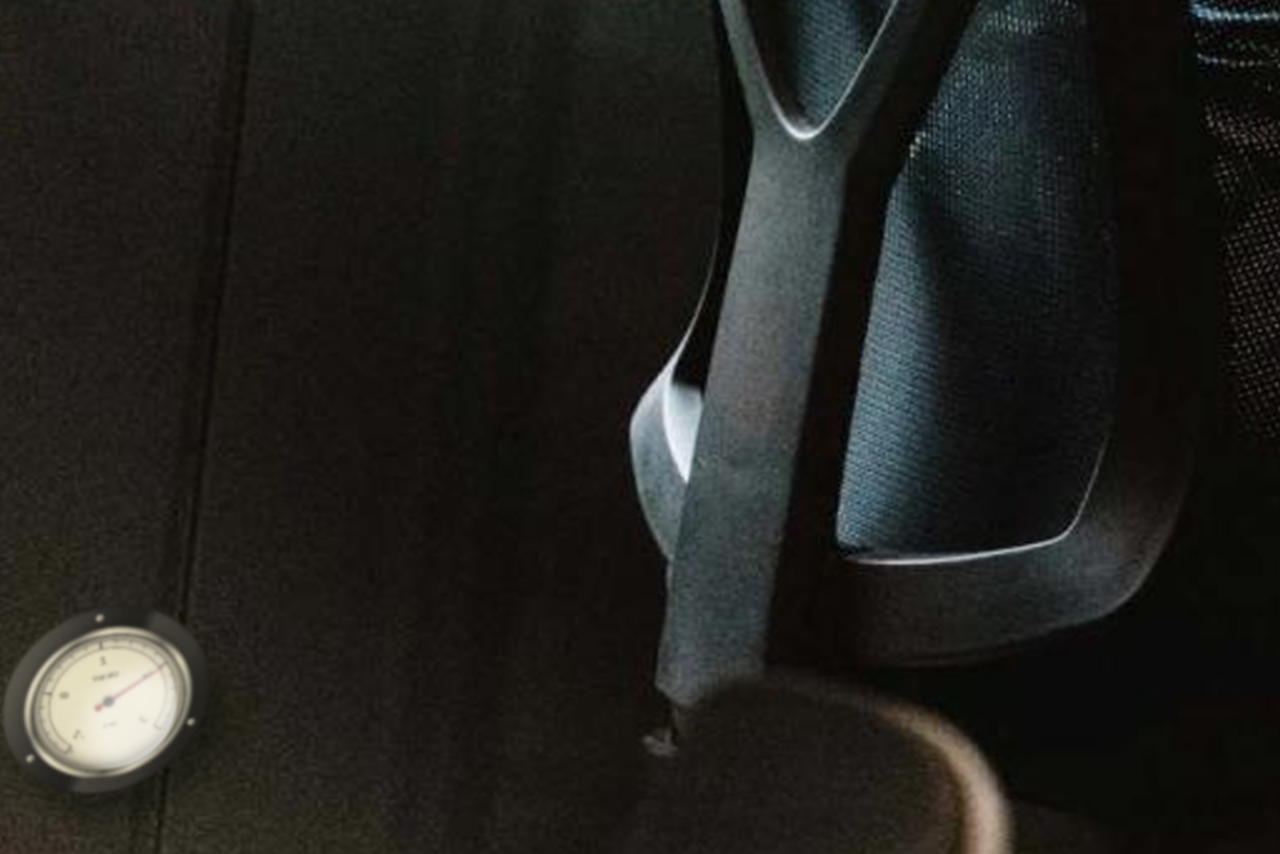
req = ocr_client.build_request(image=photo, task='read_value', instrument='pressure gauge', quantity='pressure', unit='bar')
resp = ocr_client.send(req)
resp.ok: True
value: 2 bar
